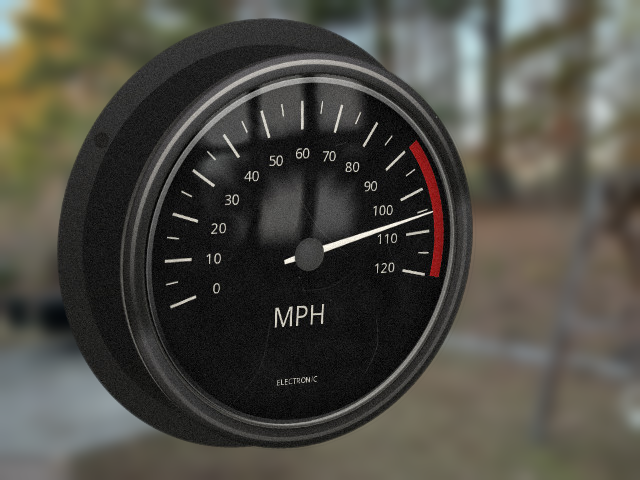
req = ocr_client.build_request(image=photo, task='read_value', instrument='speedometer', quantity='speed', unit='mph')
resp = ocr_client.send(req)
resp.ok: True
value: 105 mph
